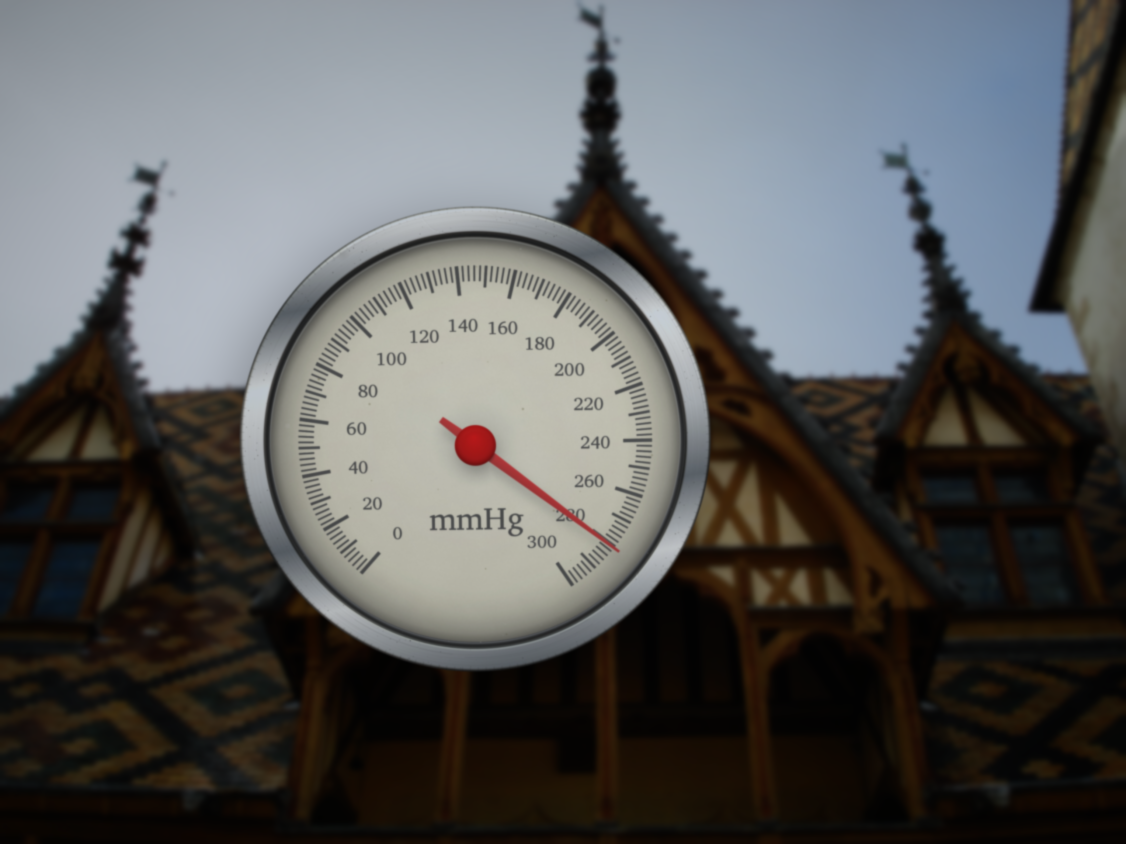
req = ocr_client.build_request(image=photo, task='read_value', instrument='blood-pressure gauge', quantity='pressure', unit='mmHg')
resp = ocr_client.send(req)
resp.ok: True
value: 280 mmHg
